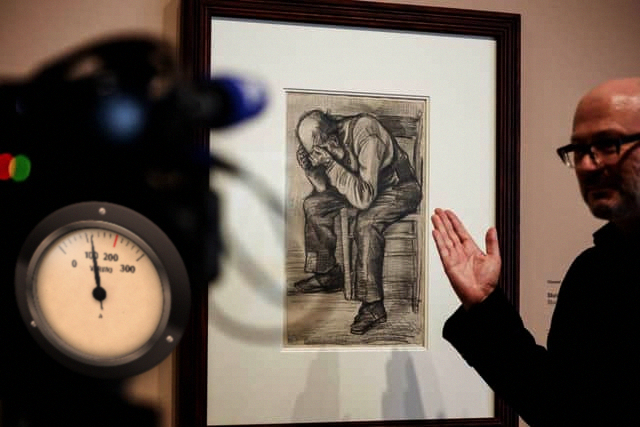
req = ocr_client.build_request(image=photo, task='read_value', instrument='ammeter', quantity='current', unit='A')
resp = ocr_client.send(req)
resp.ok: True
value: 120 A
